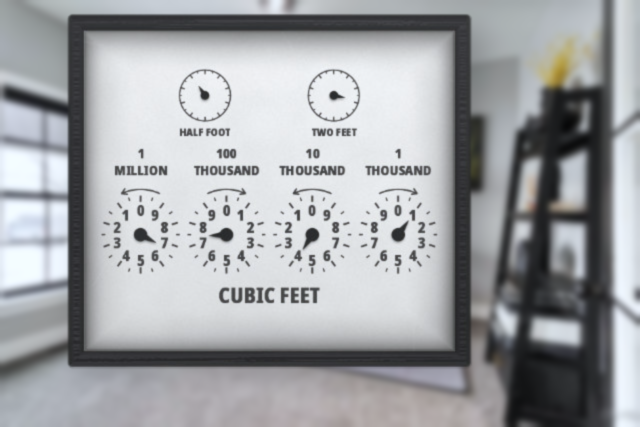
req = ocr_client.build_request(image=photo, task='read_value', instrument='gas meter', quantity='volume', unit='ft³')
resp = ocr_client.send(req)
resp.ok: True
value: 674100 ft³
